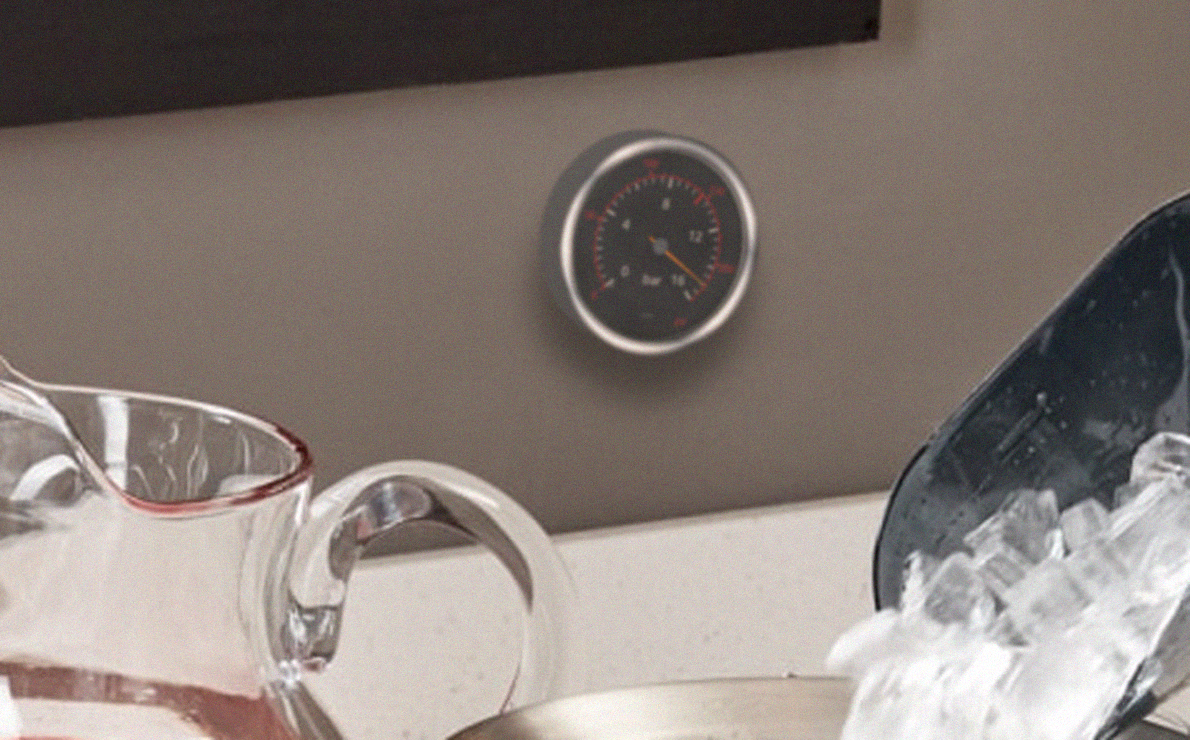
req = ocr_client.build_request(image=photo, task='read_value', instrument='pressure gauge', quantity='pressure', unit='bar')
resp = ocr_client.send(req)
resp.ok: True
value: 15 bar
